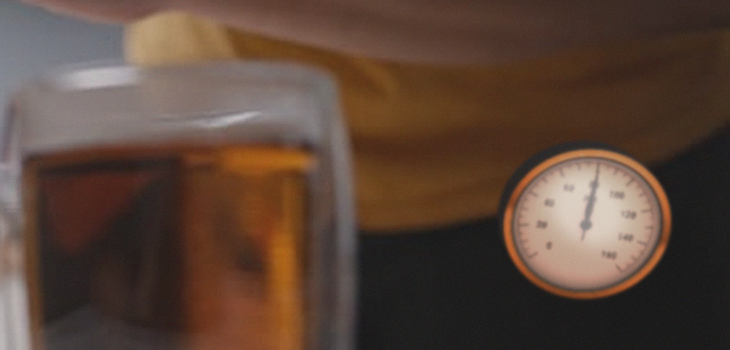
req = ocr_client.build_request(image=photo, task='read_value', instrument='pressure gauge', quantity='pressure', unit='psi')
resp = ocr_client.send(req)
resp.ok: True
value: 80 psi
